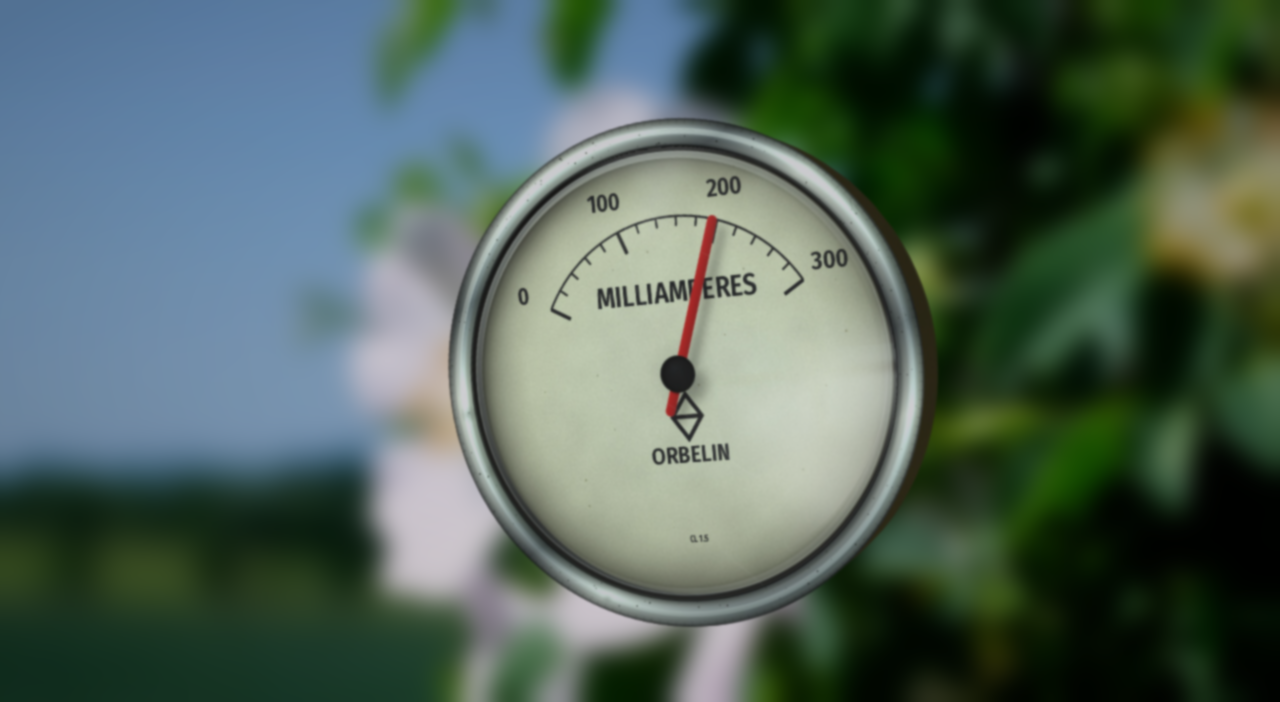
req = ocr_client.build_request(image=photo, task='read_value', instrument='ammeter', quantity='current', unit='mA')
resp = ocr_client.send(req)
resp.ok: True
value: 200 mA
